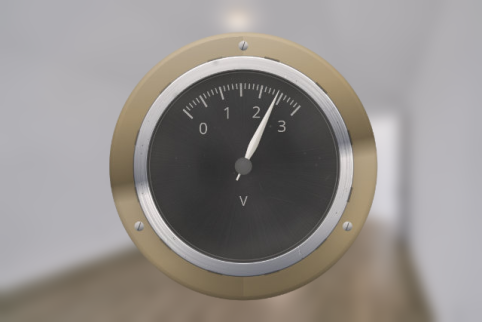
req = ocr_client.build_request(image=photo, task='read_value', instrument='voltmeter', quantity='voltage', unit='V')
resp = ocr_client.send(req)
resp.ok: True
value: 2.4 V
